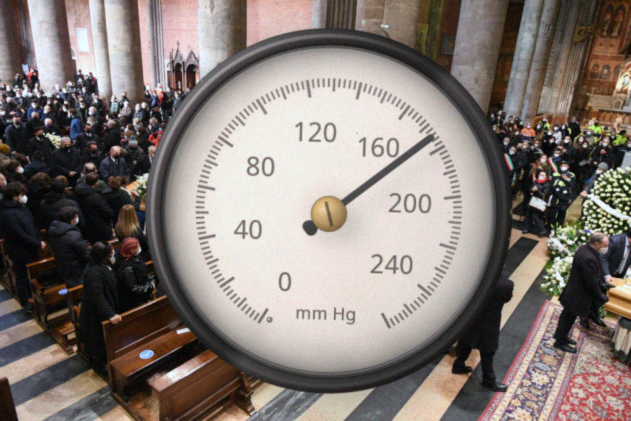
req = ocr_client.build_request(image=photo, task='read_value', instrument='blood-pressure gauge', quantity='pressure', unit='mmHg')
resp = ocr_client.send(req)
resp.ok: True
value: 174 mmHg
